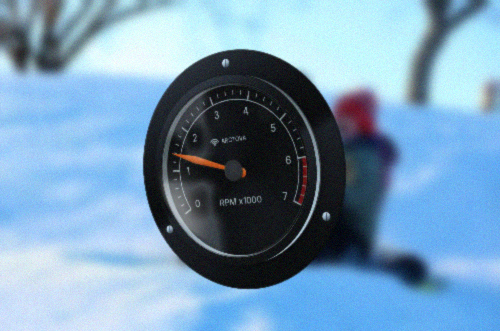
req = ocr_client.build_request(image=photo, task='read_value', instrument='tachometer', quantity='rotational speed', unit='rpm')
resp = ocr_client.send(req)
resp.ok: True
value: 1400 rpm
